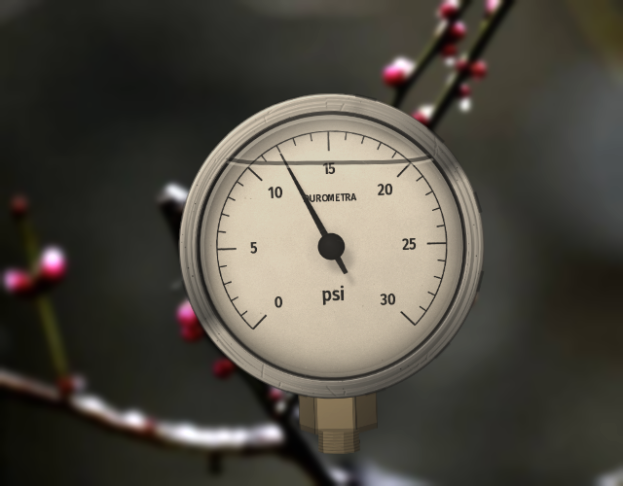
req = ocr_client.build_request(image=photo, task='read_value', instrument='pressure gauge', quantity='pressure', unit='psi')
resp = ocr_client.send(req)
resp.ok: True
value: 12 psi
